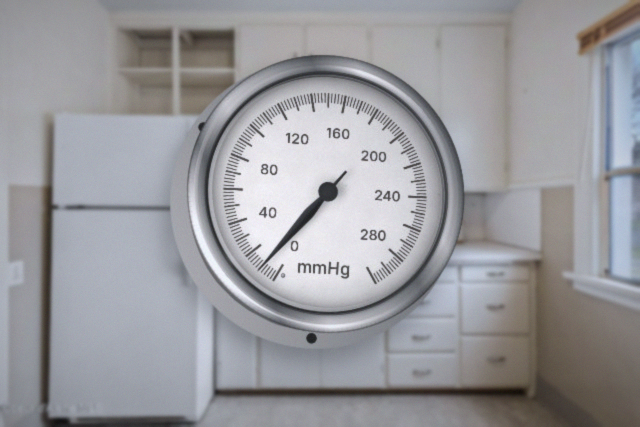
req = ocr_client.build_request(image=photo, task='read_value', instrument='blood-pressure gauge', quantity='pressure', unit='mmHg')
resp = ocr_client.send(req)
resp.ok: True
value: 10 mmHg
